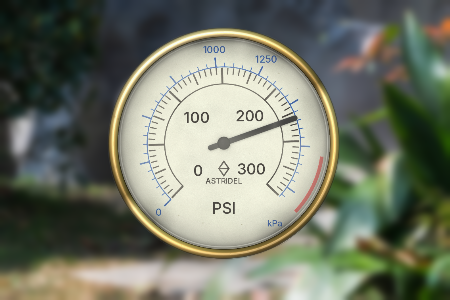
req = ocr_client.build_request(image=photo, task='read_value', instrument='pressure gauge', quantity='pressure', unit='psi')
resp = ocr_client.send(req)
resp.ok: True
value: 230 psi
